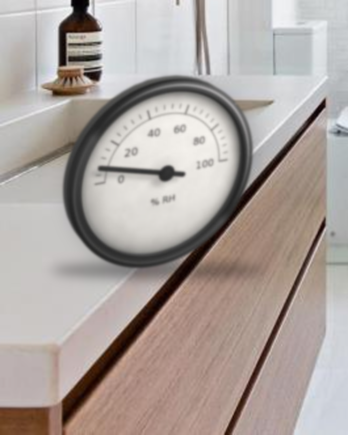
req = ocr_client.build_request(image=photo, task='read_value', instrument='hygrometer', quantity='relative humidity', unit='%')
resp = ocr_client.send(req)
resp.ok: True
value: 8 %
